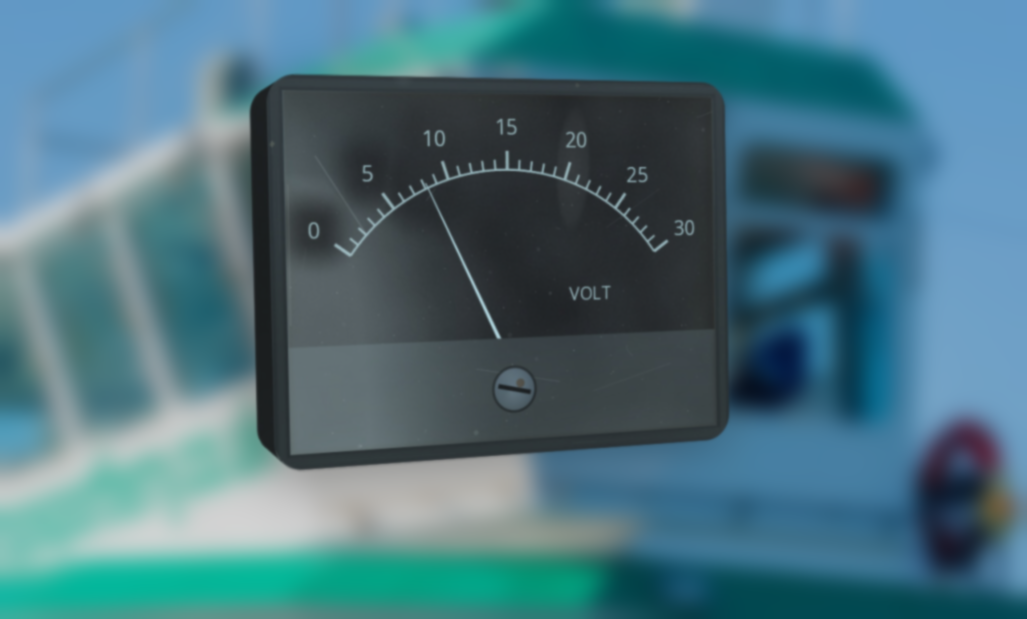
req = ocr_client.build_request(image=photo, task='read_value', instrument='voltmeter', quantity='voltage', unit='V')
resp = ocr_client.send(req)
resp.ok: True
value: 8 V
